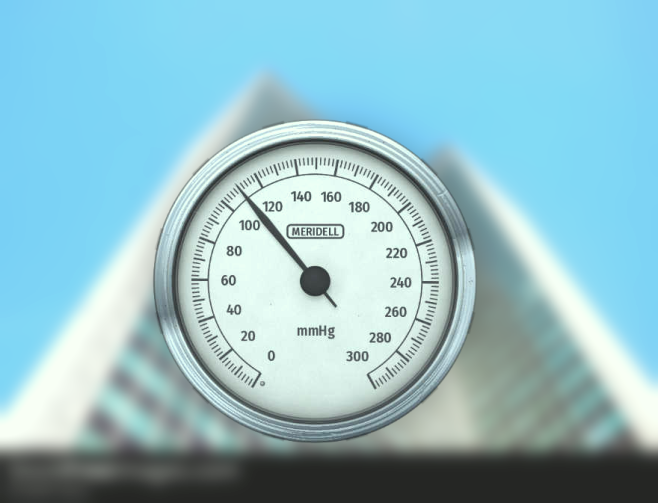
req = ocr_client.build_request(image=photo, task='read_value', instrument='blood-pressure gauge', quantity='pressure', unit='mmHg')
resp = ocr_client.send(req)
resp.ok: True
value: 110 mmHg
